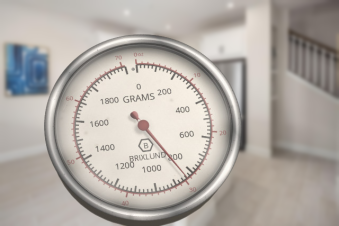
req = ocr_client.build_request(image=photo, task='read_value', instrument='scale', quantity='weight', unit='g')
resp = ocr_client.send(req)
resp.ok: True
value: 840 g
